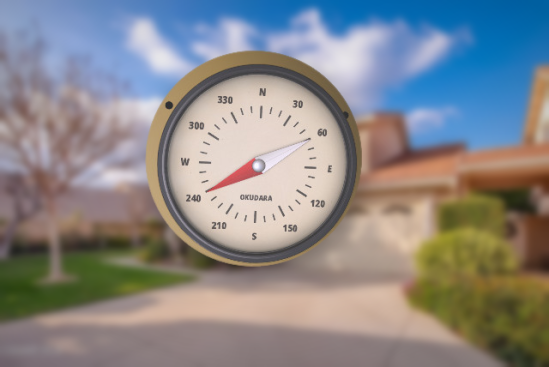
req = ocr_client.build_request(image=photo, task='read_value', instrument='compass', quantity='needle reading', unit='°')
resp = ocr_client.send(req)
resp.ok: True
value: 240 °
